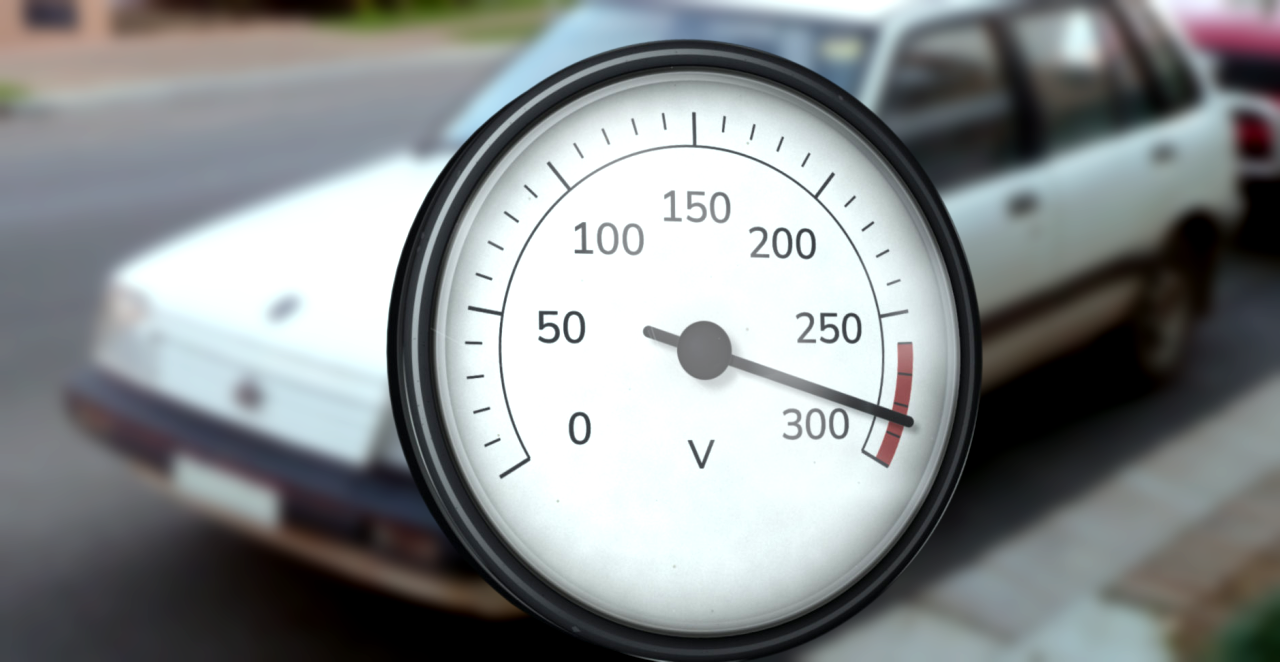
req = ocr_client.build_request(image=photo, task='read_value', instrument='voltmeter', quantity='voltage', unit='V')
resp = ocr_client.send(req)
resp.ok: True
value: 285 V
